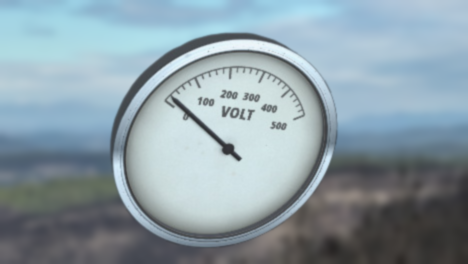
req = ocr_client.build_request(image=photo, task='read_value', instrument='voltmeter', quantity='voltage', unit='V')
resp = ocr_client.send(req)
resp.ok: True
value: 20 V
